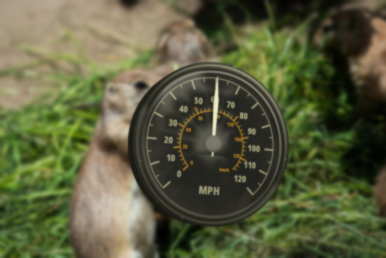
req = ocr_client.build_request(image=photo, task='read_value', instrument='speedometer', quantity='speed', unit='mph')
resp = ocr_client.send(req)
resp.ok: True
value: 60 mph
